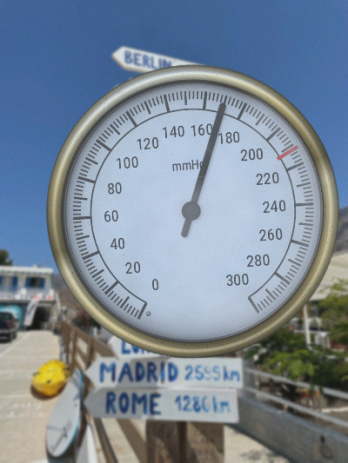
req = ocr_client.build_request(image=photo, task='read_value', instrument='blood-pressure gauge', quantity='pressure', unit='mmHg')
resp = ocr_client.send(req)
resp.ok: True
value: 170 mmHg
